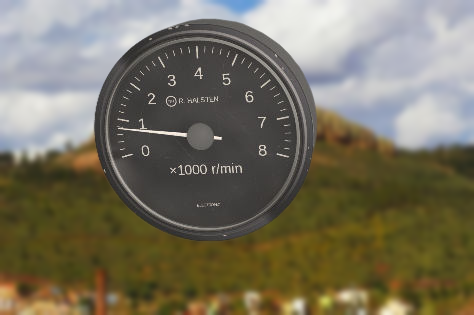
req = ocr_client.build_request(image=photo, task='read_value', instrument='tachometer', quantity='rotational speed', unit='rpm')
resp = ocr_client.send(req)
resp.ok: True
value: 800 rpm
